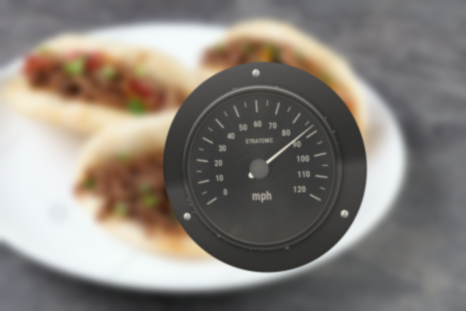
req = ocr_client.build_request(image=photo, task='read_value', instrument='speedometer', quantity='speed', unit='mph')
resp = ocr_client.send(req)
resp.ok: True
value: 87.5 mph
